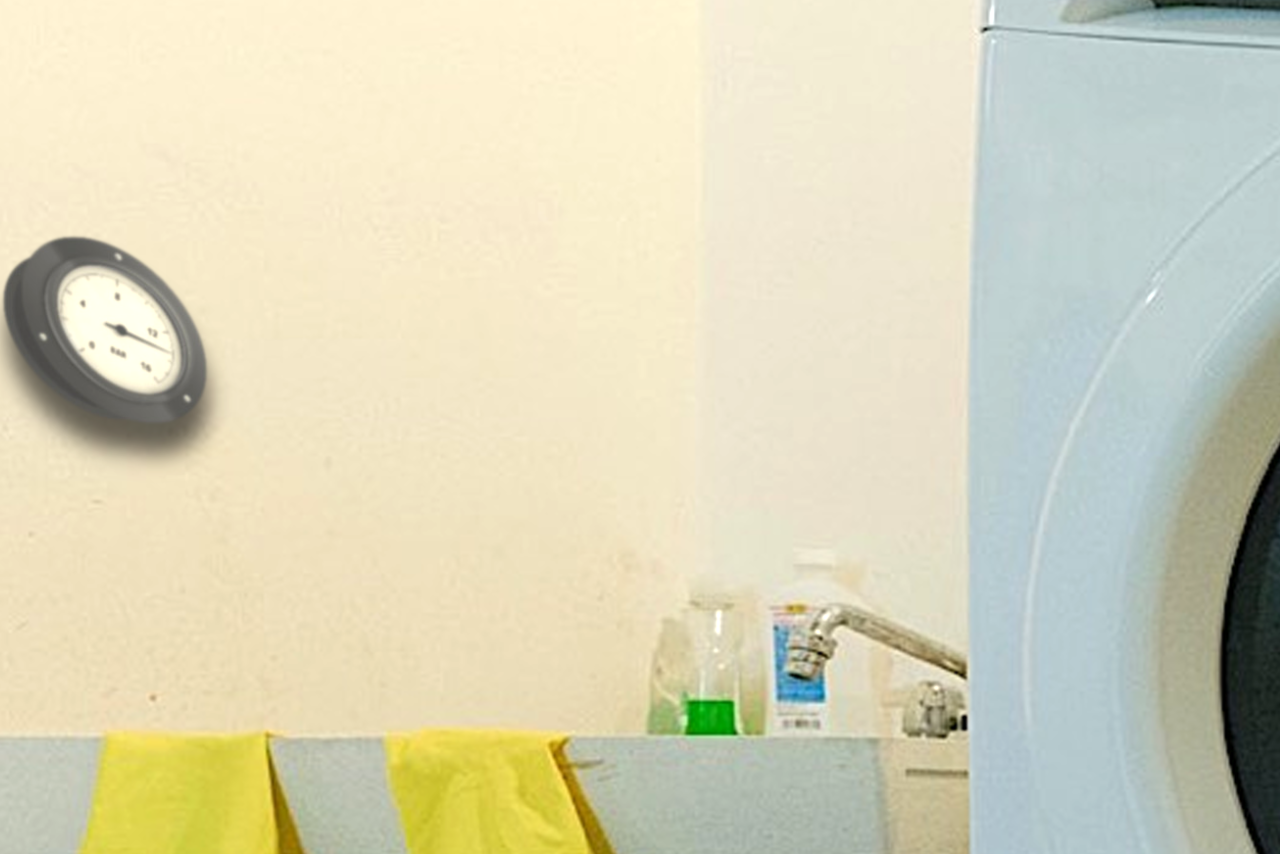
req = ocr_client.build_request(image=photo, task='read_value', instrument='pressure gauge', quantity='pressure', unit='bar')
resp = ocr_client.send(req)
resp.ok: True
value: 13.5 bar
